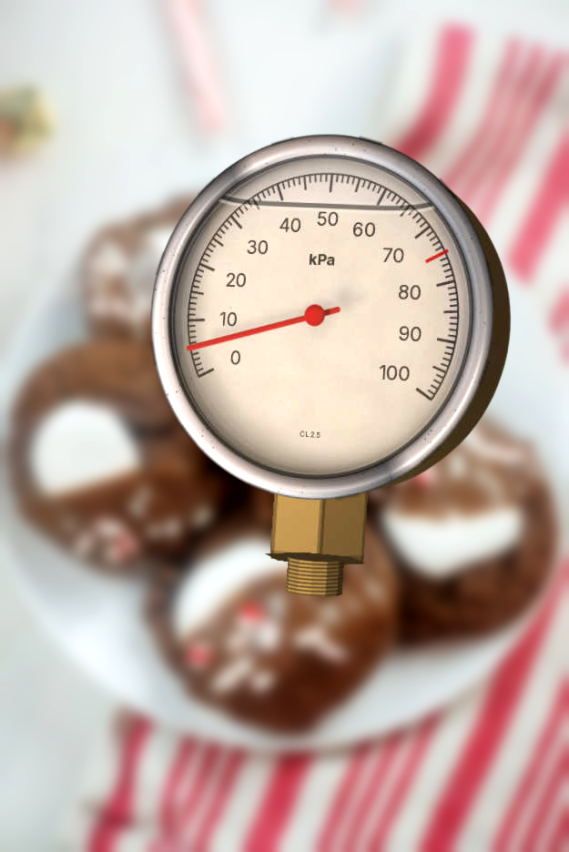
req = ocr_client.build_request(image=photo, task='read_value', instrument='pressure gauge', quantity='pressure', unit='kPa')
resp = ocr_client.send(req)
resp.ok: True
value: 5 kPa
